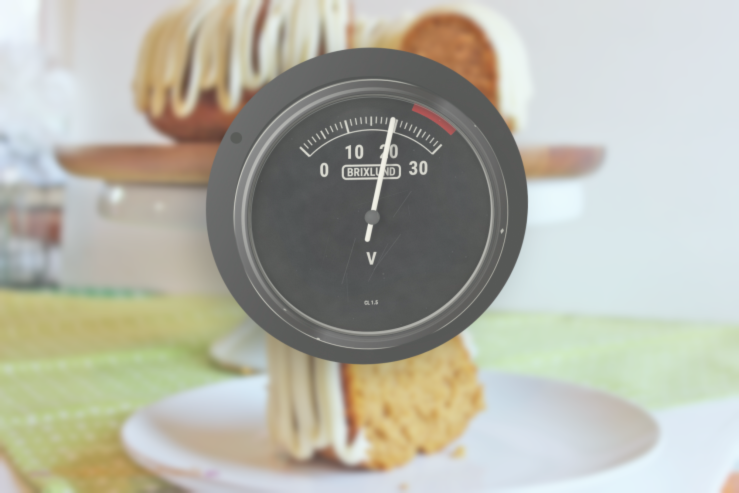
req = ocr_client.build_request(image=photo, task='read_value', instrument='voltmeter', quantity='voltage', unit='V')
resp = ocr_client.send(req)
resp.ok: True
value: 19 V
